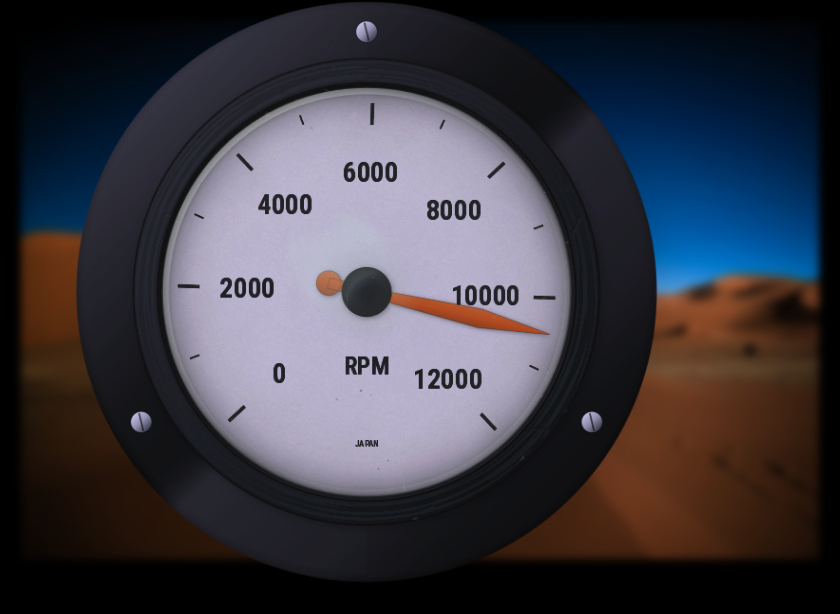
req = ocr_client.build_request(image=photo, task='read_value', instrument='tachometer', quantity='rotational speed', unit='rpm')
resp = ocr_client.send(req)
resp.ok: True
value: 10500 rpm
